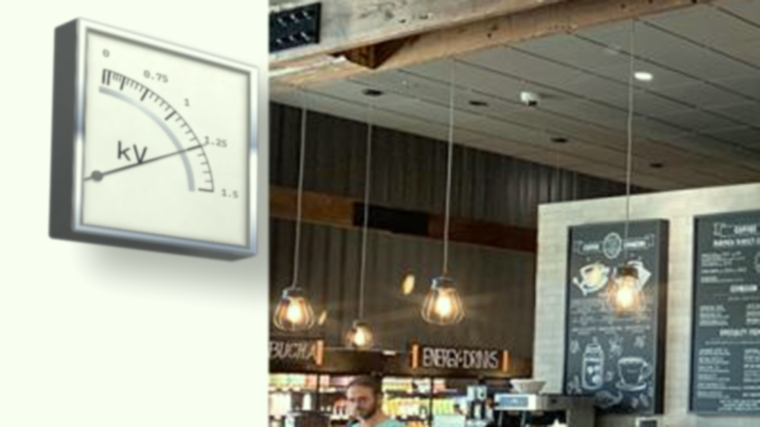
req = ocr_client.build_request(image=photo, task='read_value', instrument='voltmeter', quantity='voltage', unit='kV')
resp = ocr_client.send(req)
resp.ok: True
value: 1.25 kV
